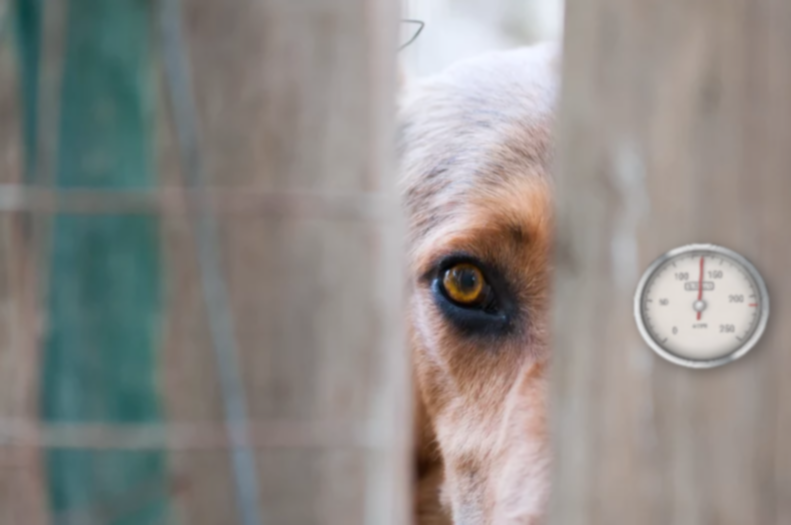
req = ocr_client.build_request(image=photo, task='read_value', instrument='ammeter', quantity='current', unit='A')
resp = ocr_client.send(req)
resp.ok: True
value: 130 A
